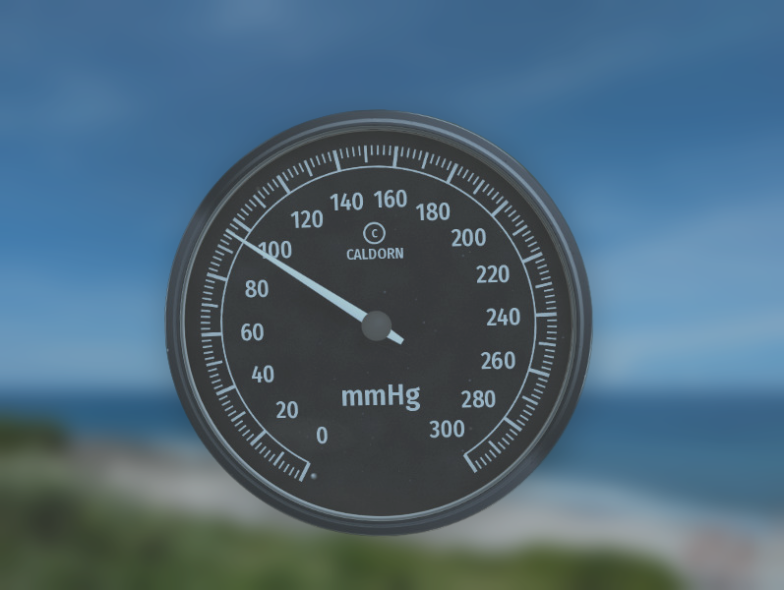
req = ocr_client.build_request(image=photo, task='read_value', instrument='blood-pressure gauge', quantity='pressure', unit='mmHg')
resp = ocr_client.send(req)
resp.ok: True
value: 96 mmHg
